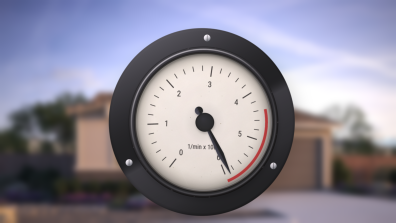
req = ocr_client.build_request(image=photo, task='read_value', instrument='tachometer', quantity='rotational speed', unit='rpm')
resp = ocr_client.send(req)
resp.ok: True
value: 5900 rpm
